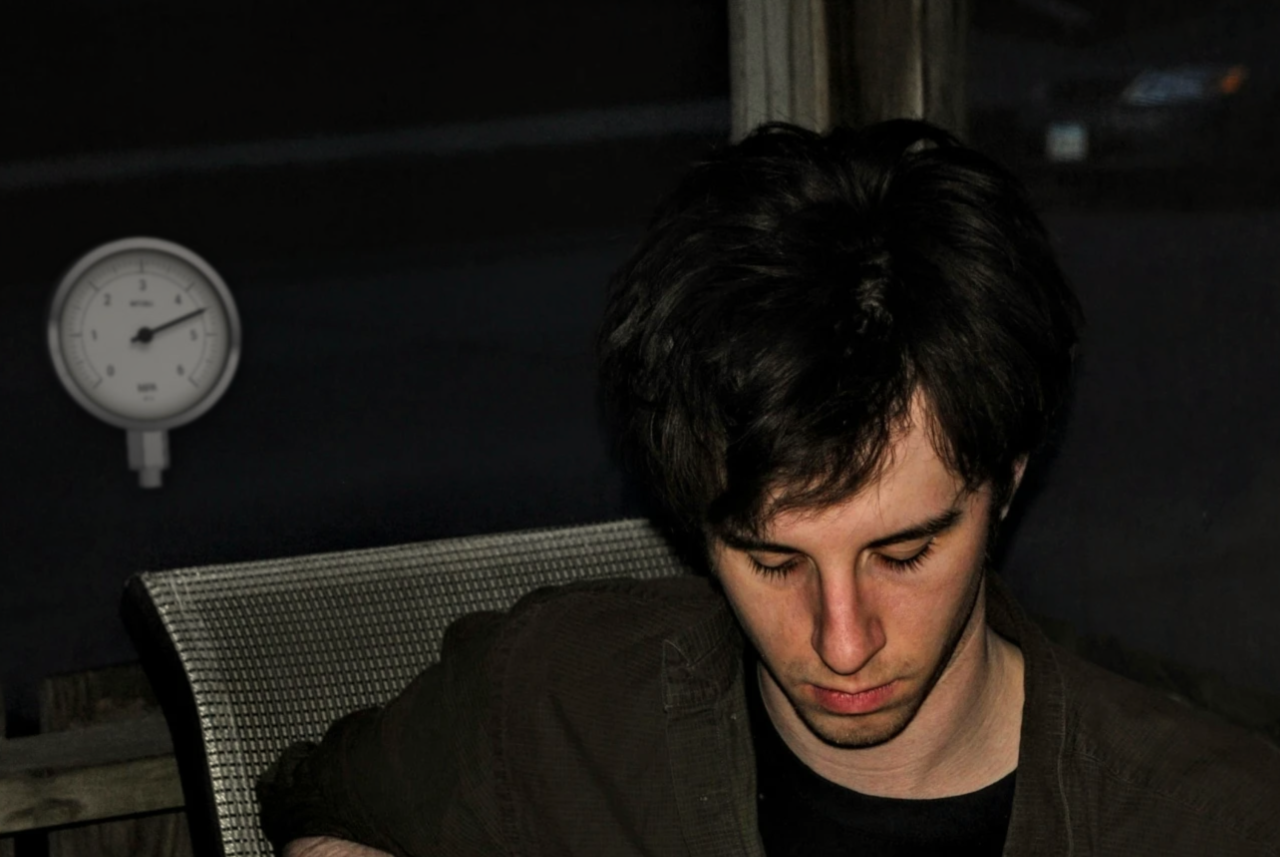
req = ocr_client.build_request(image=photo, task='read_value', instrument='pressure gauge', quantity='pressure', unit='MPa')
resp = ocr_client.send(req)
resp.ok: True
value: 4.5 MPa
